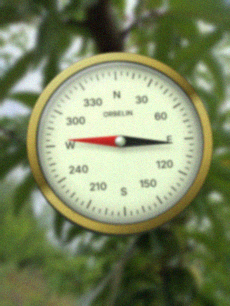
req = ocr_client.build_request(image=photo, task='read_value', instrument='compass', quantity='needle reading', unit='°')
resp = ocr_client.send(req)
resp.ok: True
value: 275 °
